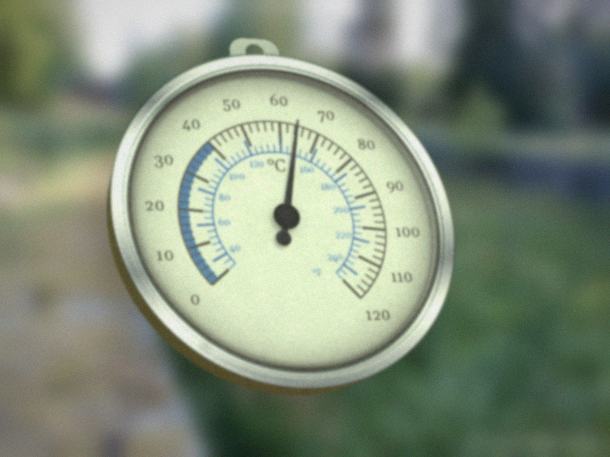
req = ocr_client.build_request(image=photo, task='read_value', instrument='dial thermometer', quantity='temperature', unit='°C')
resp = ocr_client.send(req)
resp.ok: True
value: 64 °C
